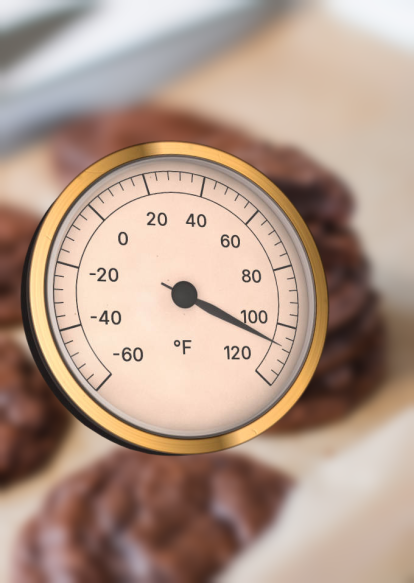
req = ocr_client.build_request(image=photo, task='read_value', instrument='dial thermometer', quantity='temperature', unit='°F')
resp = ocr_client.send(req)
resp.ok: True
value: 108 °F
